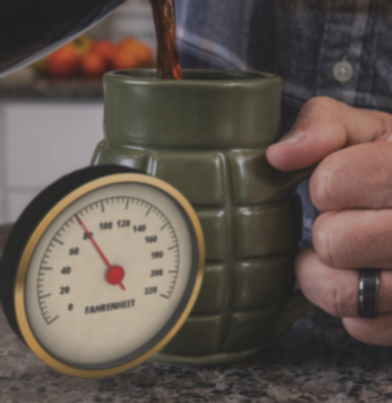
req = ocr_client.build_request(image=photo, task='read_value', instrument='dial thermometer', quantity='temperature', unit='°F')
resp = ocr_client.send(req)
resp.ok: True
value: 80 °F
